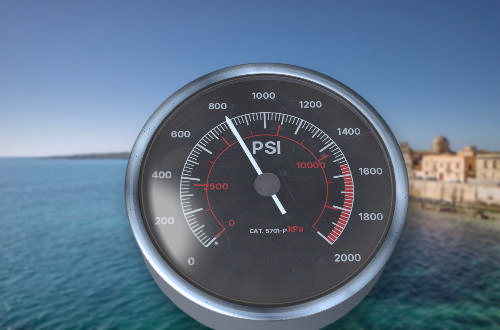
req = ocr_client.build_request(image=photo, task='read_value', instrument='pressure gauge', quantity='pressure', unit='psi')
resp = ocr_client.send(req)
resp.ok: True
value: 800 psi
